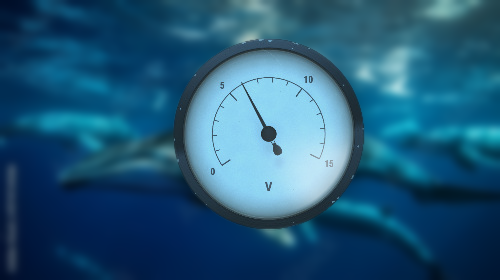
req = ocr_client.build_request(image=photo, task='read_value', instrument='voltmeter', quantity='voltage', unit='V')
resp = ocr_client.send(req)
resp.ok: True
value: 6 V
